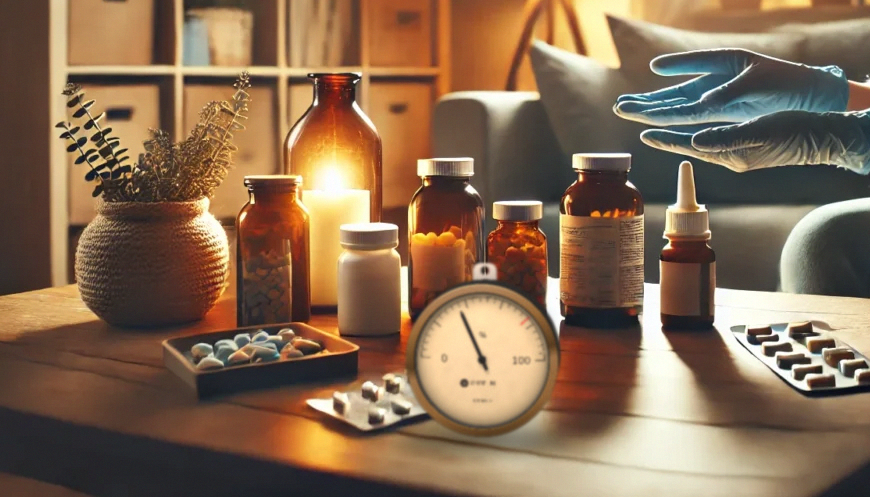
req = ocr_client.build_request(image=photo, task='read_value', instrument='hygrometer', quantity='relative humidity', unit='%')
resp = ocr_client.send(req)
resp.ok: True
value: 36 %
